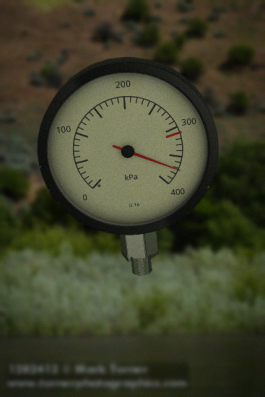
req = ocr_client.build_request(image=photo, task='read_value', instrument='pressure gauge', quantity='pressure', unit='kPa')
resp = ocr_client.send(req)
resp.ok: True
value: 370 kPa
